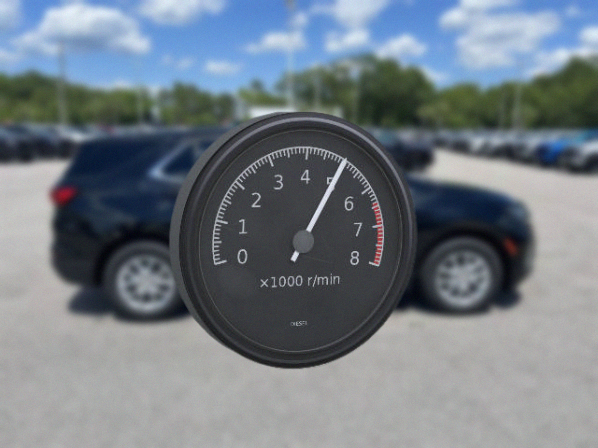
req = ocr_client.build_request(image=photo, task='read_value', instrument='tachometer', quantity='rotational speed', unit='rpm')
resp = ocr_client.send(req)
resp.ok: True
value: 5000 rpm
